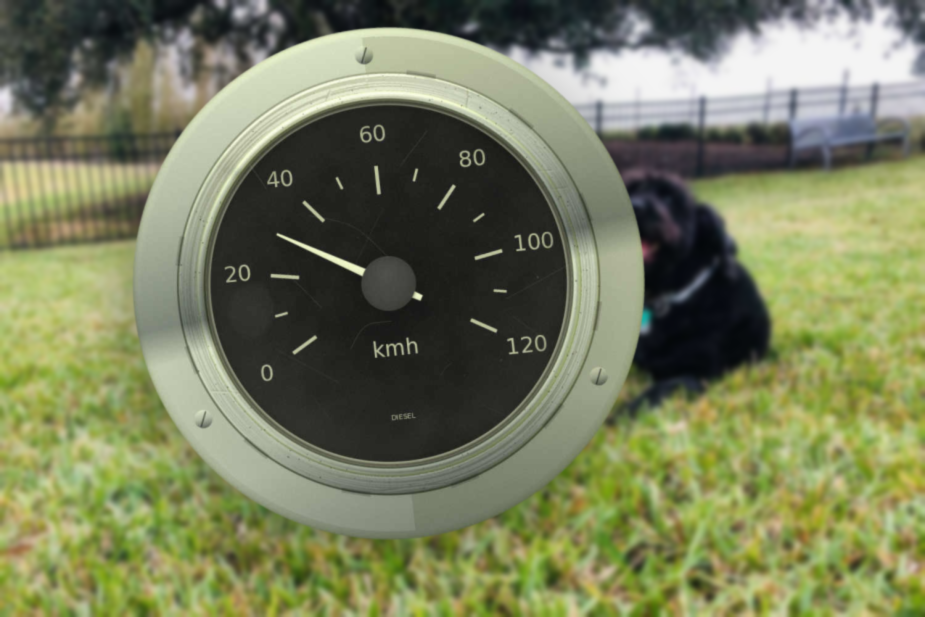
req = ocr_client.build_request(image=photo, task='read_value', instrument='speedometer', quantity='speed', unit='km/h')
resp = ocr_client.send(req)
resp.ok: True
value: 30 km/h
